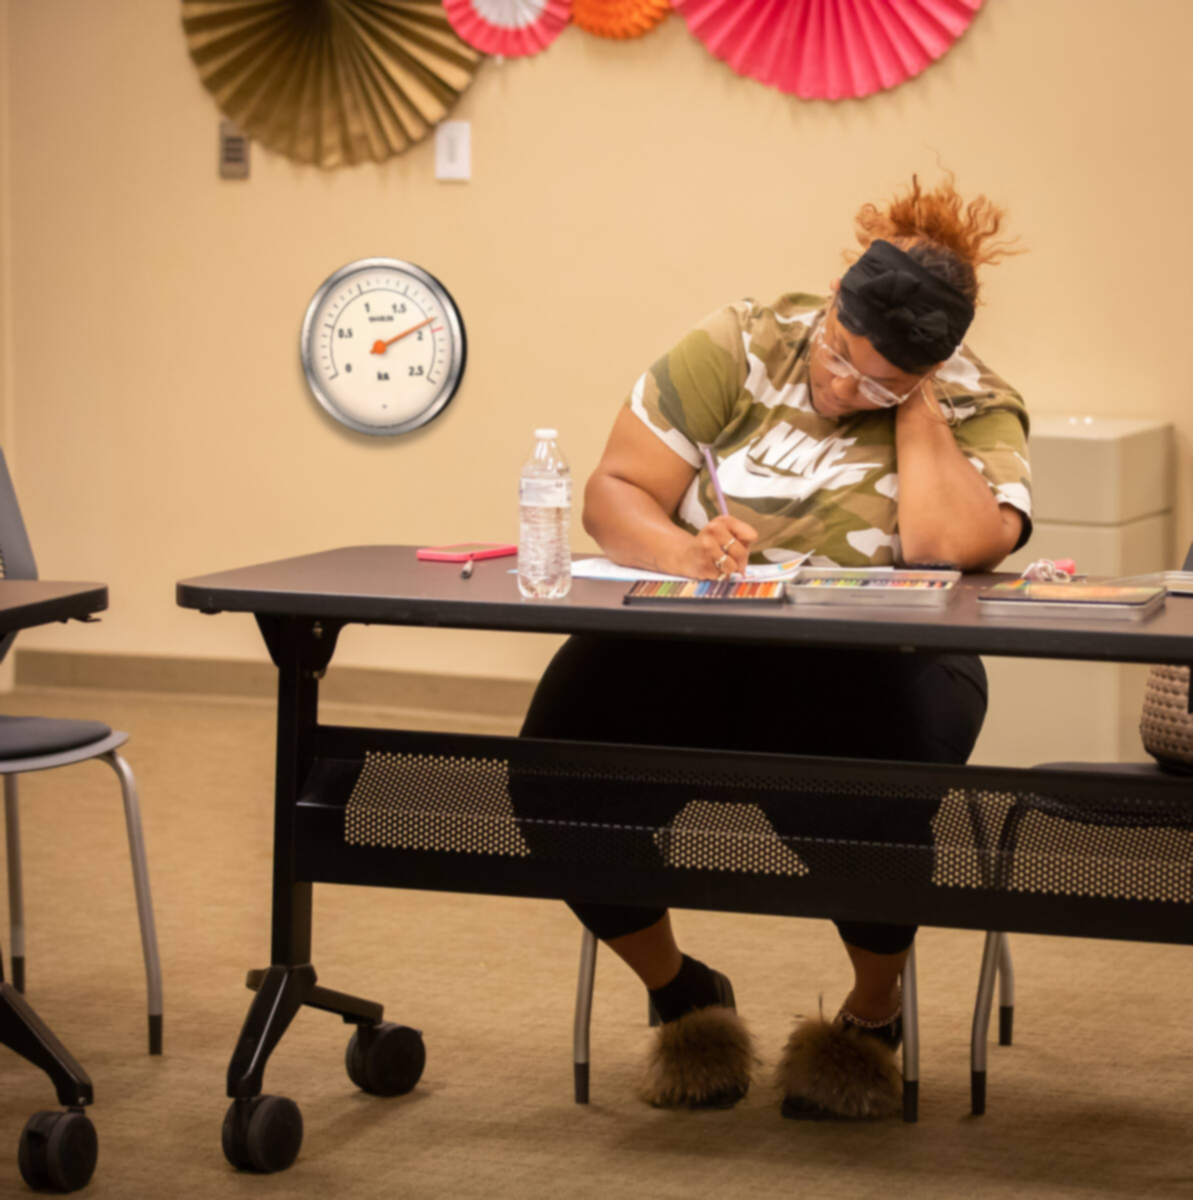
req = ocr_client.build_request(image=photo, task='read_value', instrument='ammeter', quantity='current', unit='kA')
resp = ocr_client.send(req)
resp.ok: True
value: 1.9 kA
